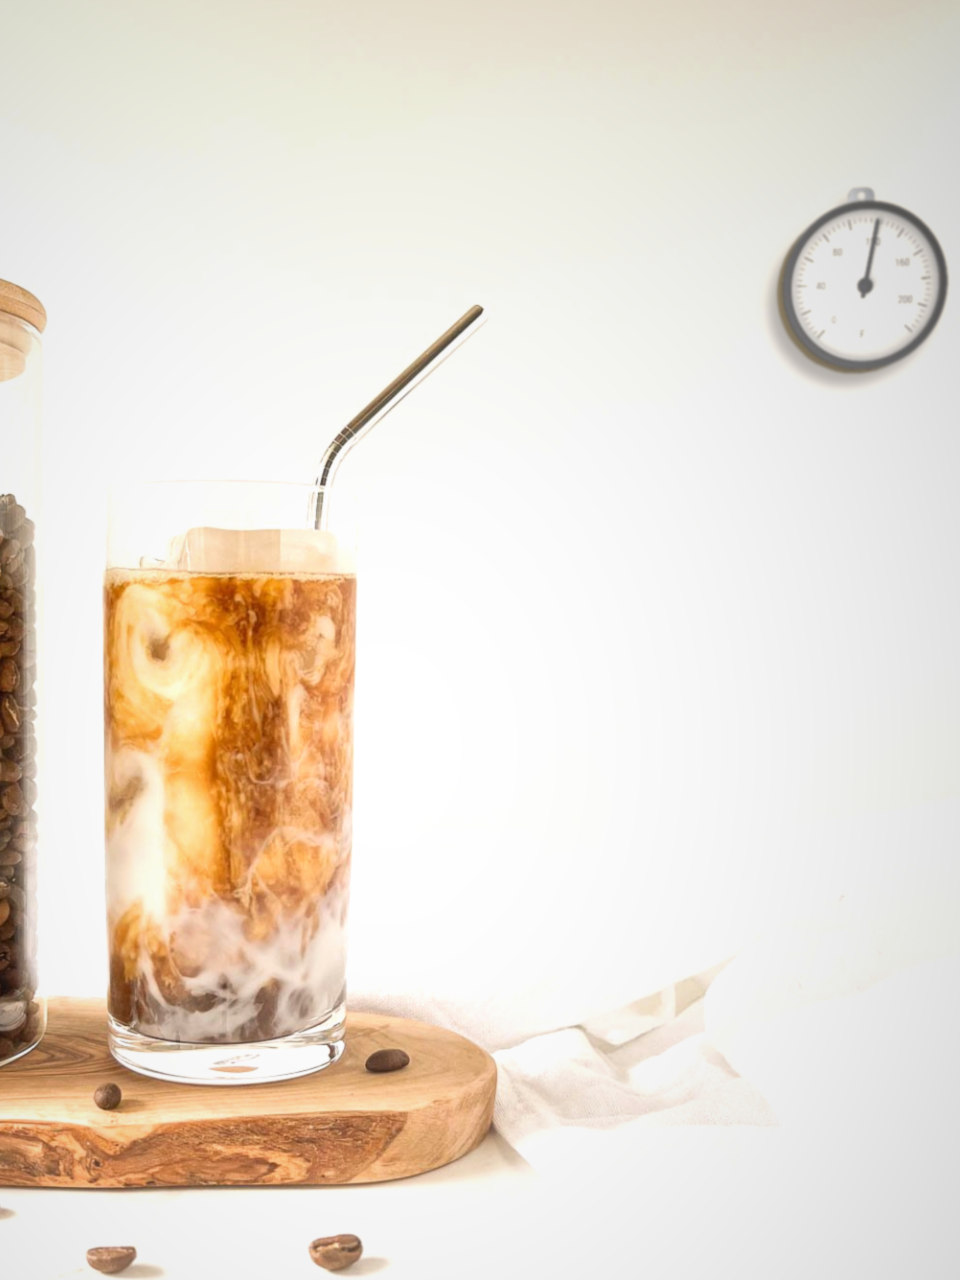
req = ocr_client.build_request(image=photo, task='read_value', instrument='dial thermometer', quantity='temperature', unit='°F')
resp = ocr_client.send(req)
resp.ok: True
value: 120 °F
